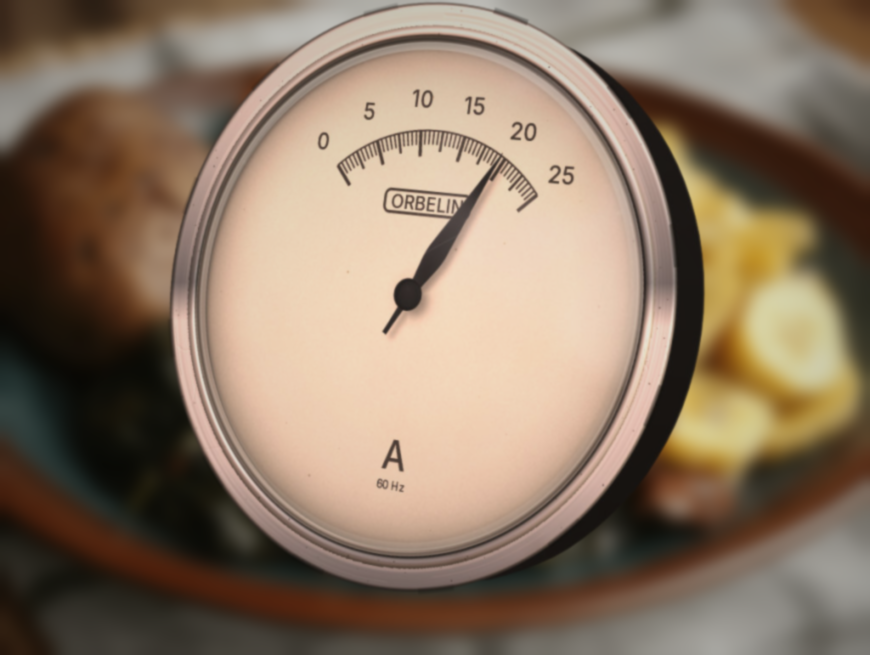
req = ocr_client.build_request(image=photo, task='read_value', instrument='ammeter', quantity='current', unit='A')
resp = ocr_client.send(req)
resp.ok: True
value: 20 A
